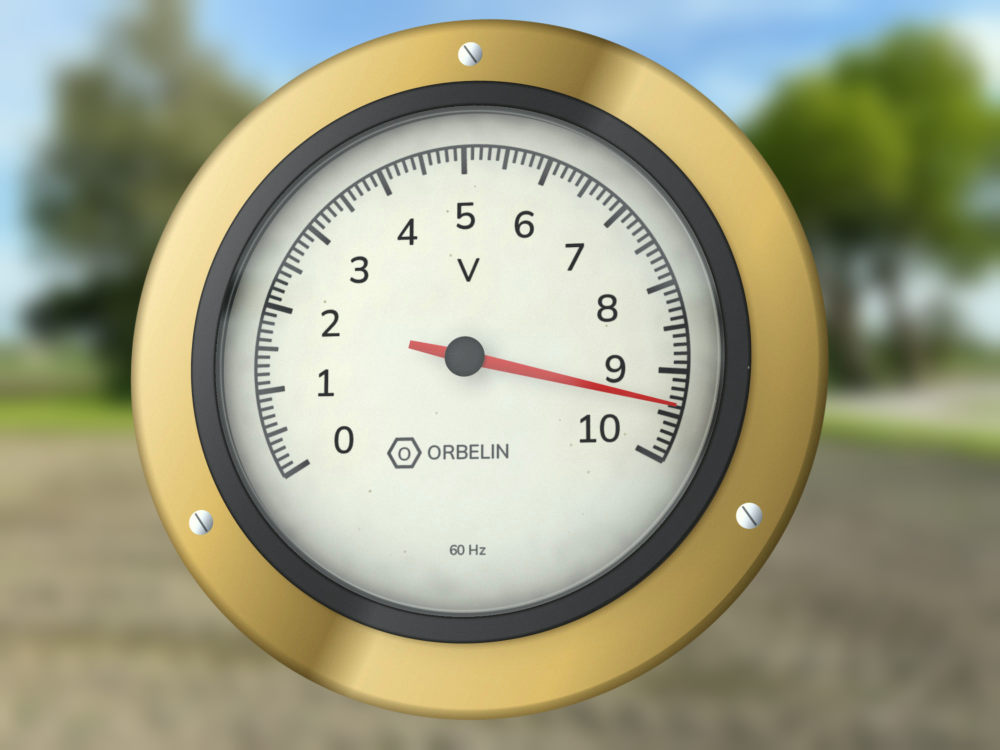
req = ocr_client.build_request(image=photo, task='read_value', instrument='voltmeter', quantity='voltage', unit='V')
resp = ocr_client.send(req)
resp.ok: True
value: 9.4 V
